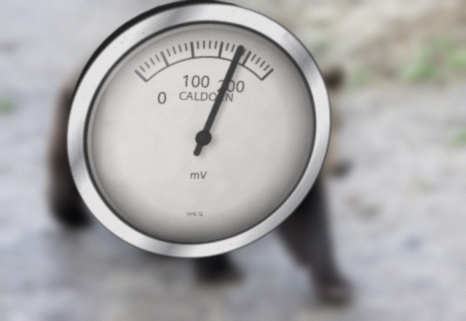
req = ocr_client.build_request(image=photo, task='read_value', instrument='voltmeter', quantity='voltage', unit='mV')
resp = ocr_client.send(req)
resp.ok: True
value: 180 mV
